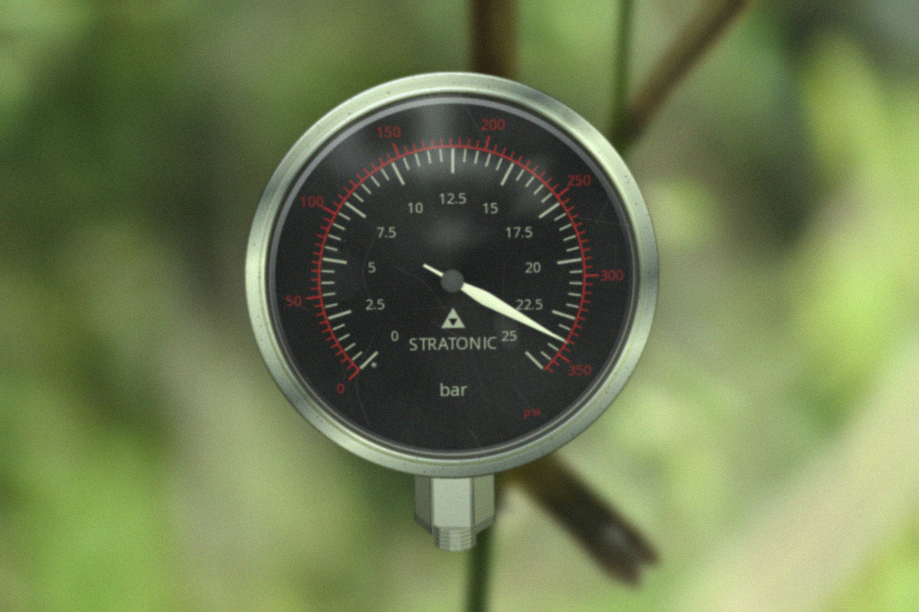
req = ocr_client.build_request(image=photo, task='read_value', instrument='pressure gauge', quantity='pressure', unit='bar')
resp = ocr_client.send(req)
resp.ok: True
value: 23.5 bar
